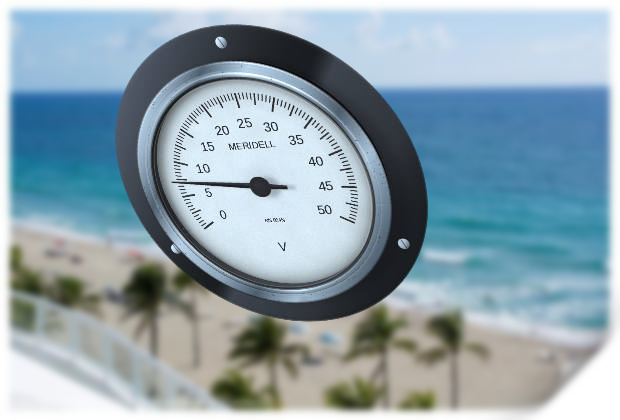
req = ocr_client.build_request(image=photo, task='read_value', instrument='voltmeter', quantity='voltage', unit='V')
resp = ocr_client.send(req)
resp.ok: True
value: 7.5 V
